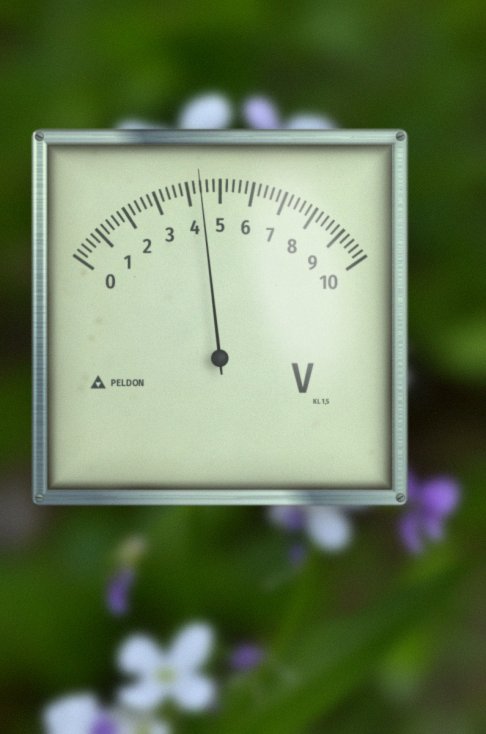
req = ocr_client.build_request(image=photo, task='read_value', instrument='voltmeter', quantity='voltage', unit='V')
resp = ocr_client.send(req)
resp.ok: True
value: 4.4 V
